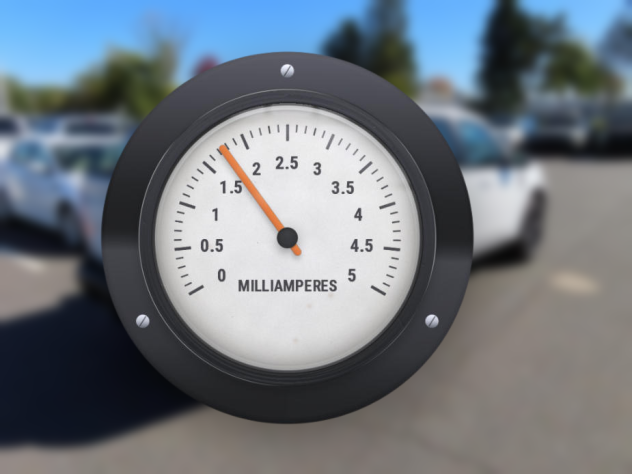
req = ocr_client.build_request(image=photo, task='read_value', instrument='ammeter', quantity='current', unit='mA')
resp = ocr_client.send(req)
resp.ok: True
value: 1.75 mA
